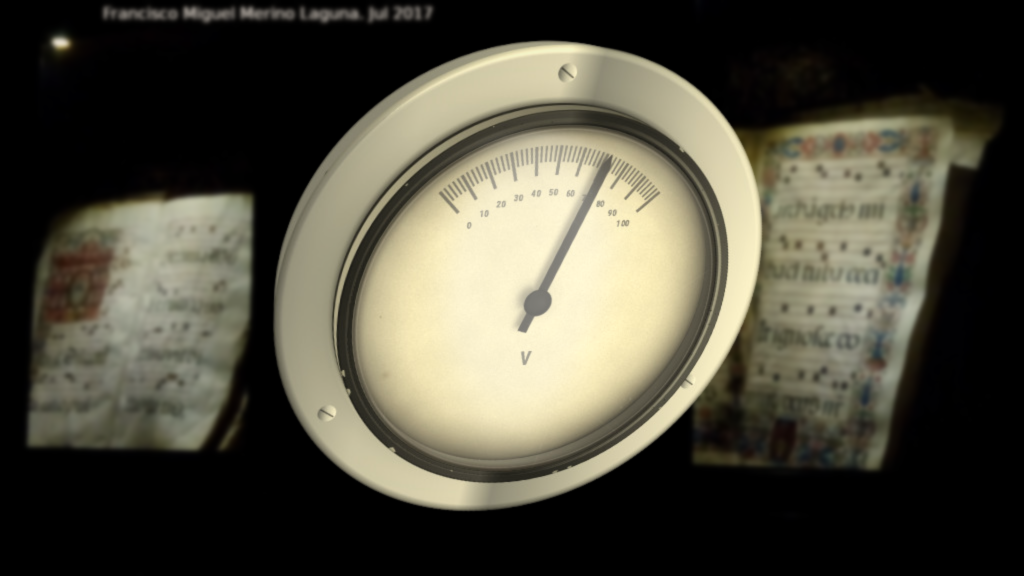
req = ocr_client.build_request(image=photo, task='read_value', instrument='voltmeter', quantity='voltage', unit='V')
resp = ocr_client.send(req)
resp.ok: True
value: 70 V
